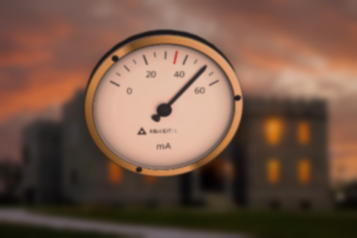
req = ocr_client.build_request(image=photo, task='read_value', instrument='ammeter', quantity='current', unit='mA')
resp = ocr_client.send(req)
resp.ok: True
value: 50 mA
